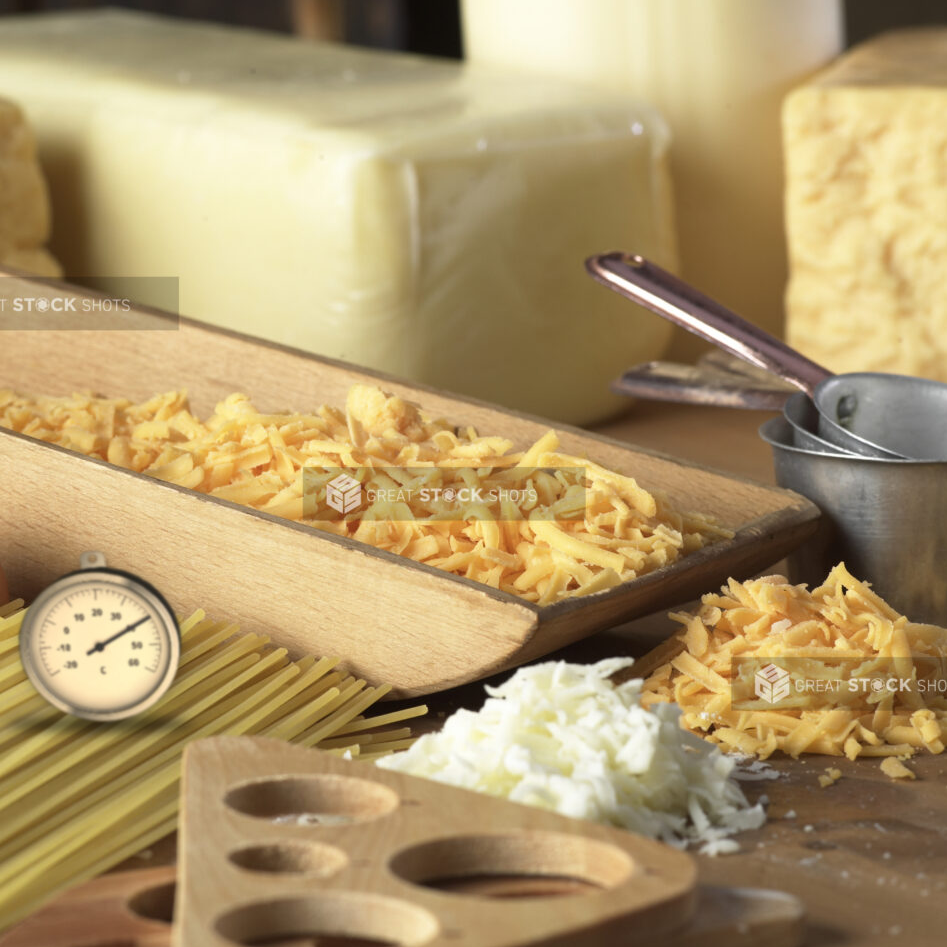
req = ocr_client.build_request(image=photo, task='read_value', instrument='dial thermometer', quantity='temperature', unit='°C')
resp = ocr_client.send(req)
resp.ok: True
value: 40 °C
